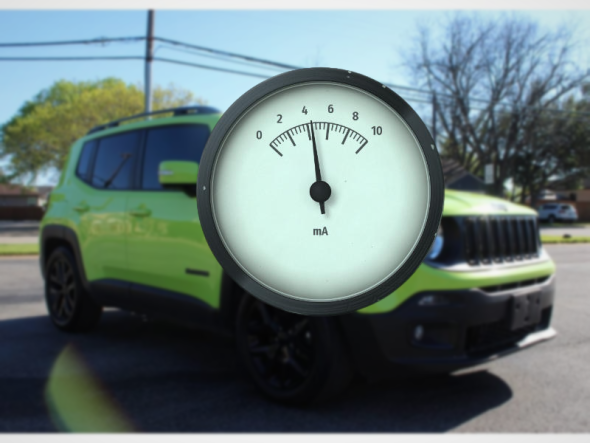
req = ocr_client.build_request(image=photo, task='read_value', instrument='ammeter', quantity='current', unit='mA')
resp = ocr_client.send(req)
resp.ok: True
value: 4.4 mA
